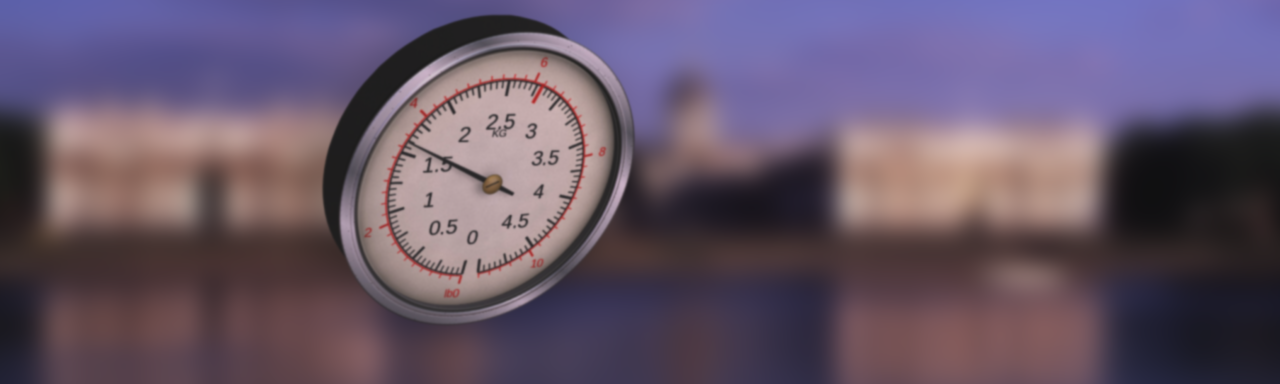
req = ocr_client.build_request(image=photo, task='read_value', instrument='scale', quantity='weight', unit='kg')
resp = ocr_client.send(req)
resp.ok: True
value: 1.6 kg
